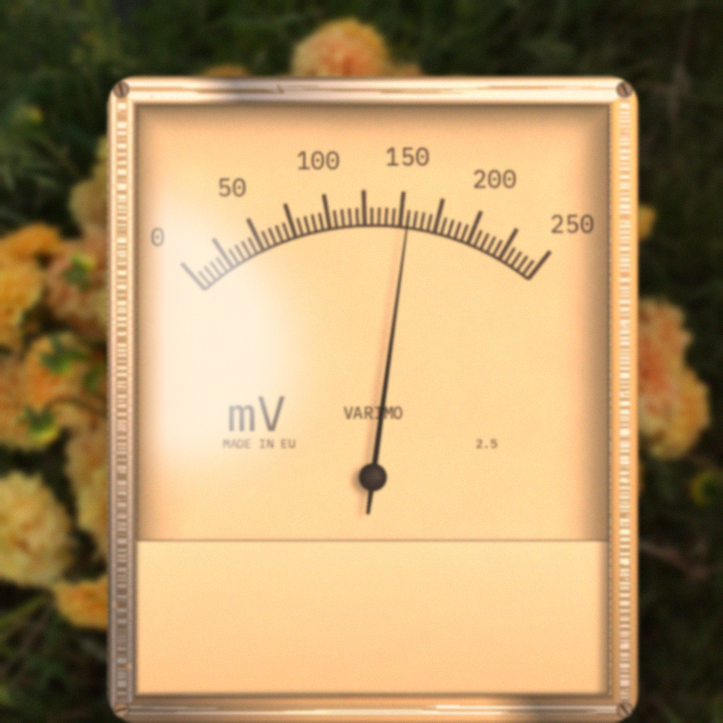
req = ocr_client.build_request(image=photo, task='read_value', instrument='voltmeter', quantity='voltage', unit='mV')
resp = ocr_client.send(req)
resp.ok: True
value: 155 mV
